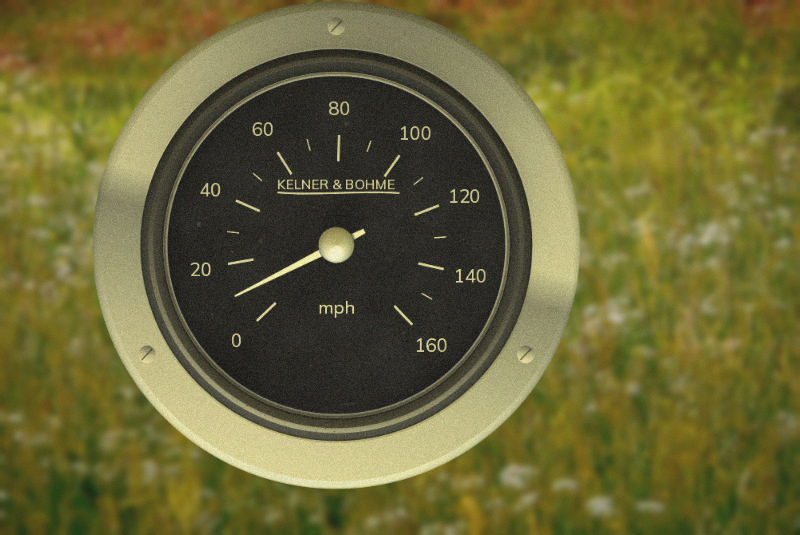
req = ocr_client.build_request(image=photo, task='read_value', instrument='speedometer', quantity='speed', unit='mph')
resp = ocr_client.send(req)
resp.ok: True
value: 10 mph
